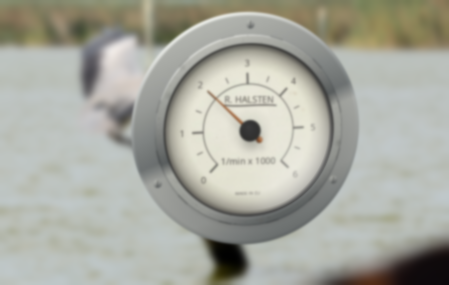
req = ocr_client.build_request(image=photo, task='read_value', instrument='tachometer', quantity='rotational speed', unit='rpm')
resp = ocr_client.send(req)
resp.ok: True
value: 2000 rpm
